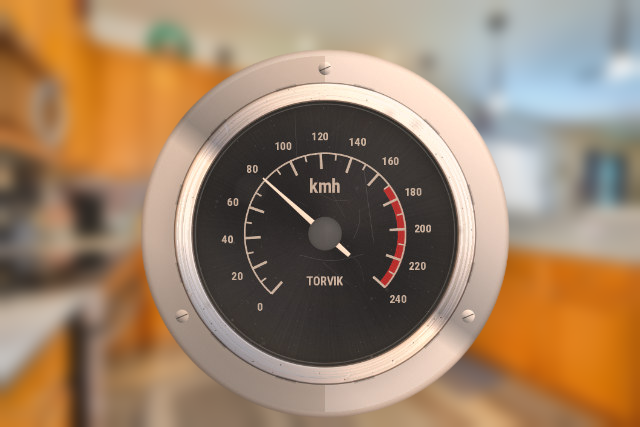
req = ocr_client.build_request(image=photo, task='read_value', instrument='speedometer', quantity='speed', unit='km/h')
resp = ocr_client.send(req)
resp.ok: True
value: 80 km/h
